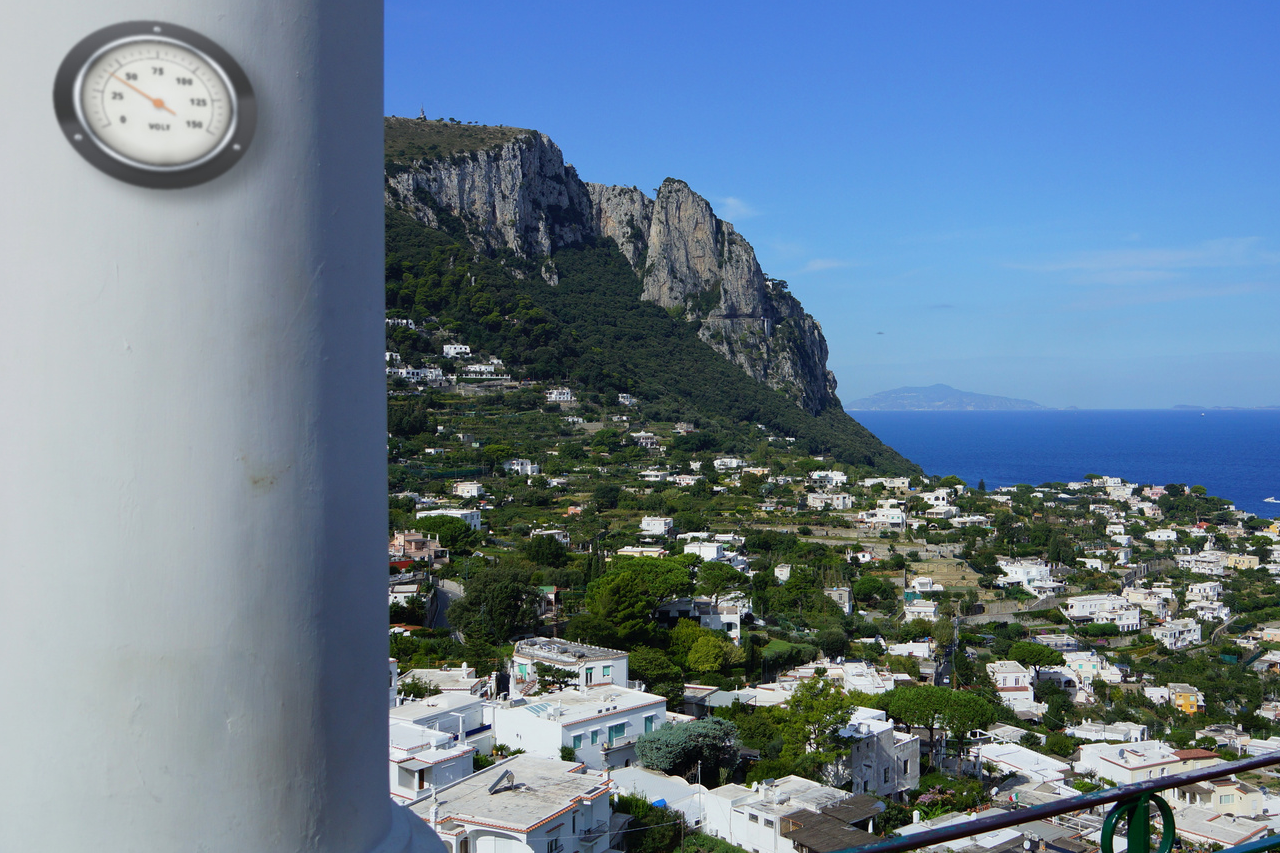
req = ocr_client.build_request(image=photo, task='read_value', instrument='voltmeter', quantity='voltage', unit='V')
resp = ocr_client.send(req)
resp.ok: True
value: 40 V
